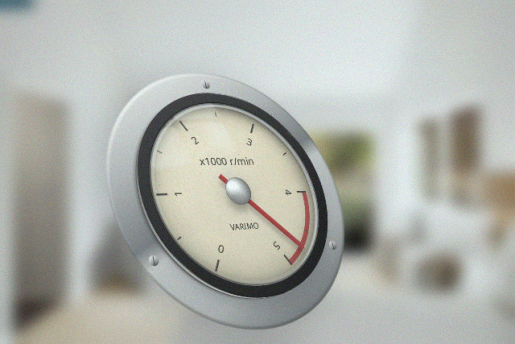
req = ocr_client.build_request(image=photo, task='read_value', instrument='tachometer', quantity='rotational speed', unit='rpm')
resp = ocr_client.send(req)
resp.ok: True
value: 4750 rpm
